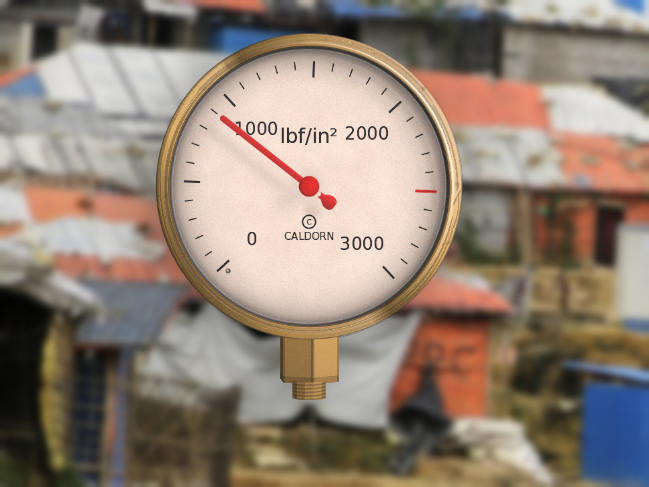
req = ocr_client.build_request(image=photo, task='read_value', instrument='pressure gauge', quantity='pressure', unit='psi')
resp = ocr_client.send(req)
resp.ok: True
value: 900 psi
